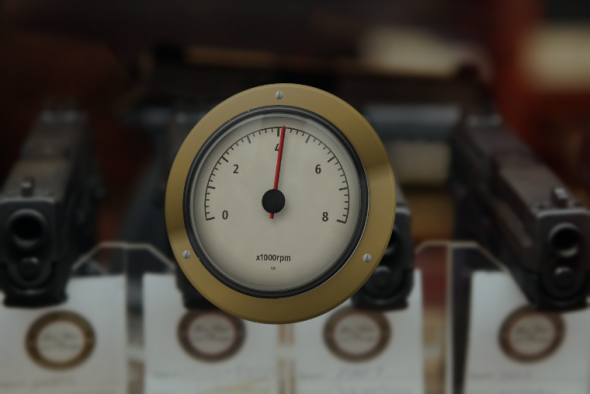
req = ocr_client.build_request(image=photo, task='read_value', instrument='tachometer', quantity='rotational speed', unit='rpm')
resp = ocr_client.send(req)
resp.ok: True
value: 4200 rpm
